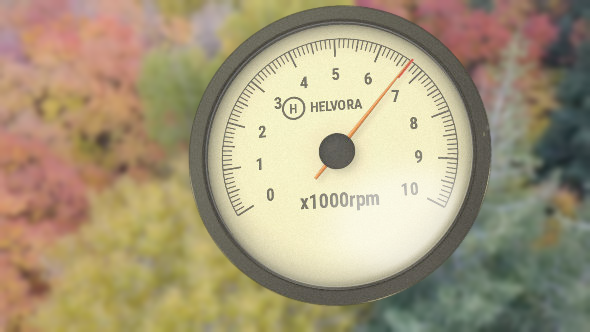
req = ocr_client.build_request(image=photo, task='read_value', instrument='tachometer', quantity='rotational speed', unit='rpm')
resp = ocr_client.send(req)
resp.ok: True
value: 6700 rpm
